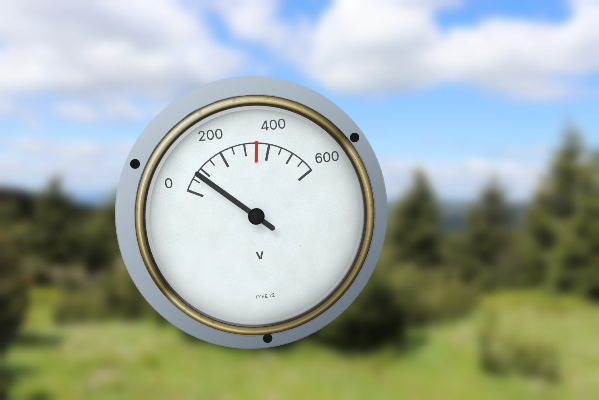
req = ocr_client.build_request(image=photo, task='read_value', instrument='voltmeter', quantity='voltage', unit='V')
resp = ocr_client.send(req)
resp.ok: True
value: 75 V
